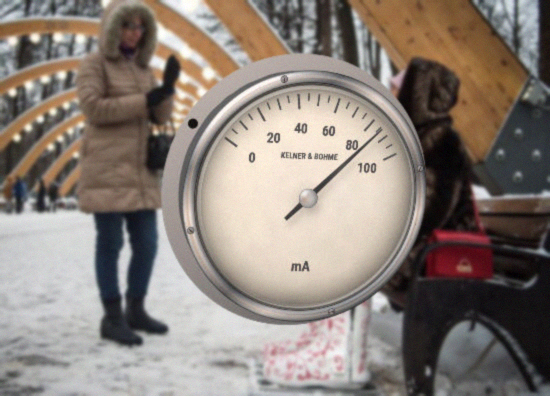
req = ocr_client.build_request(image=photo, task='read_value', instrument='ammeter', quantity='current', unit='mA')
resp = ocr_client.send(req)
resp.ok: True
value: 85 mA
